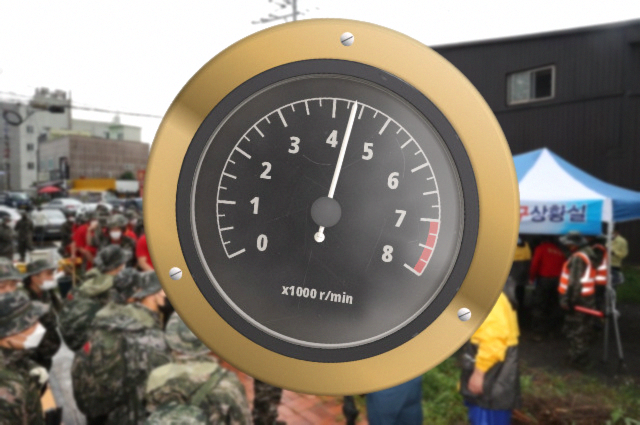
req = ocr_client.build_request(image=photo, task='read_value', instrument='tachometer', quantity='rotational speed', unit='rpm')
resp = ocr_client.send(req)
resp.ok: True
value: 4375 rpm
